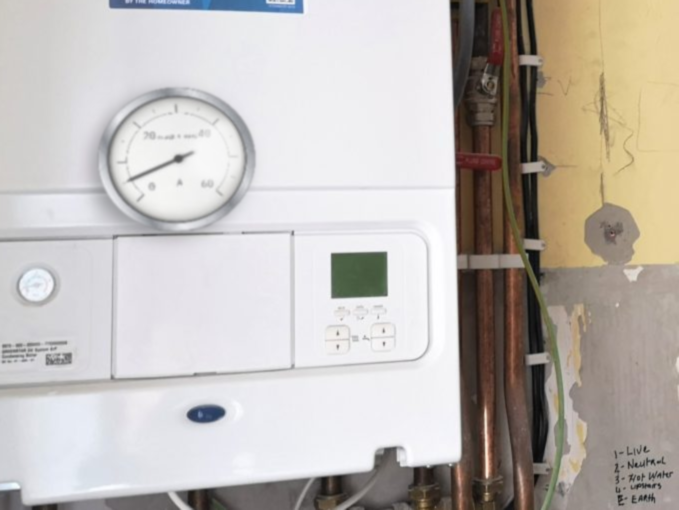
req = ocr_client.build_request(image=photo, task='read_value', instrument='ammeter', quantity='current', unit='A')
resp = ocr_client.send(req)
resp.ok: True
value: 5 A
